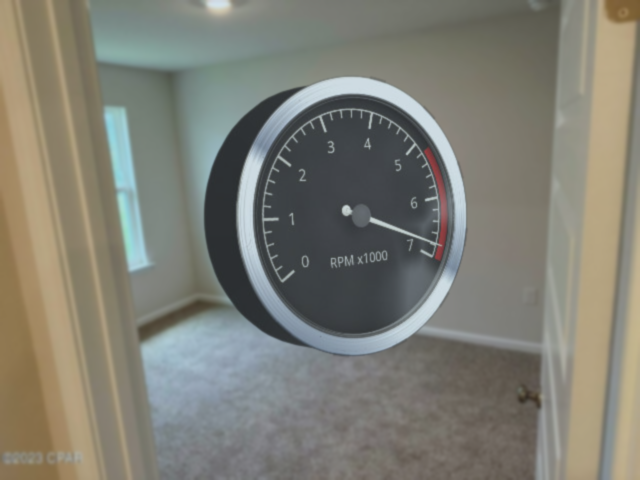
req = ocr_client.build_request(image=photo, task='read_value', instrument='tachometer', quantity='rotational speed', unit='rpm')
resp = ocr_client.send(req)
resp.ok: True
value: 6800 rpm
